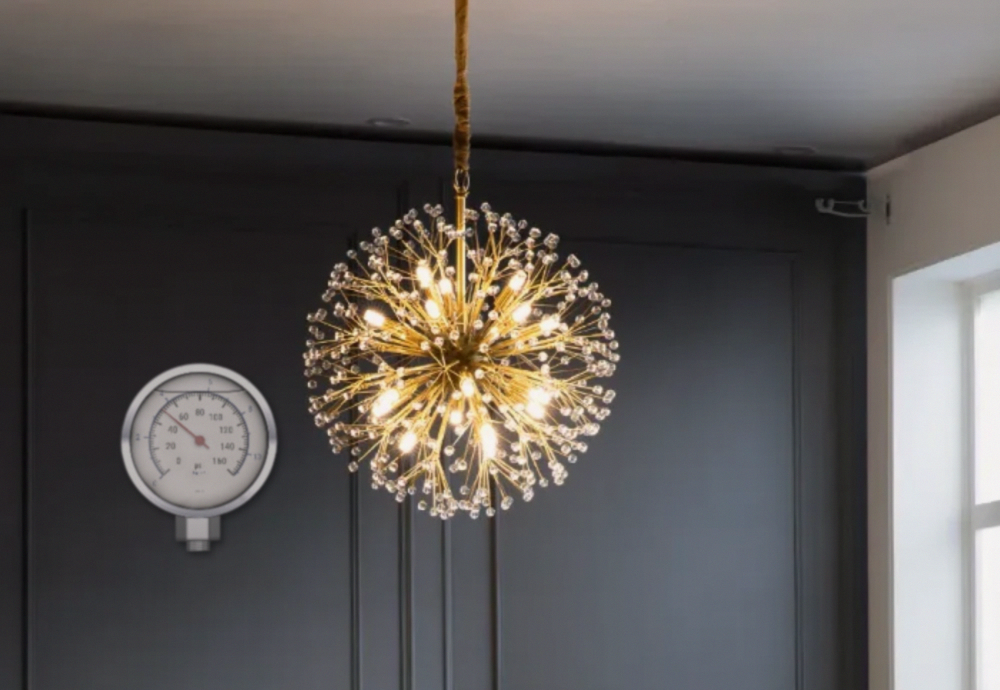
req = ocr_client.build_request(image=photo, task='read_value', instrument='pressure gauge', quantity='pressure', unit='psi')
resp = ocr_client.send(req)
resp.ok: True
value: 50 psi
